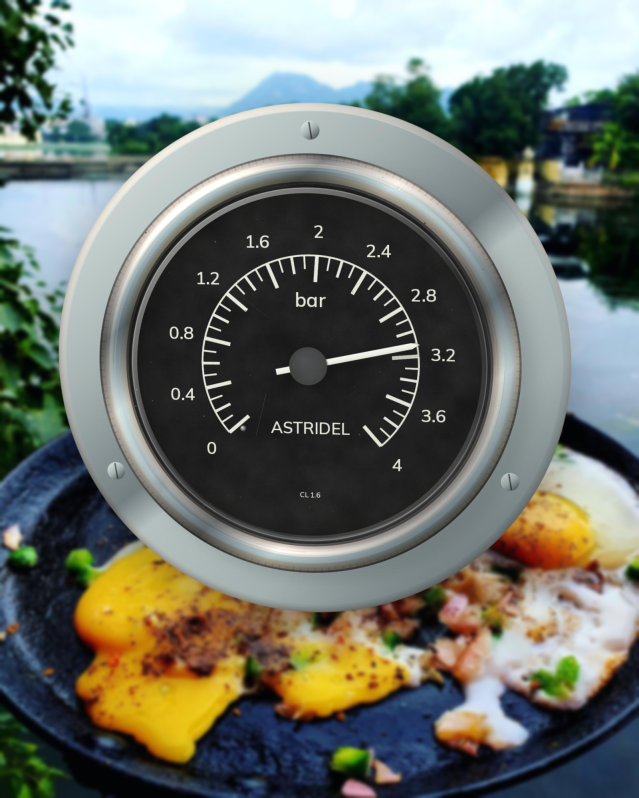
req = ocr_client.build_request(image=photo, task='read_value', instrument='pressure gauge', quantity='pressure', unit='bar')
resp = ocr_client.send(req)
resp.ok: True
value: 3.1 bar
